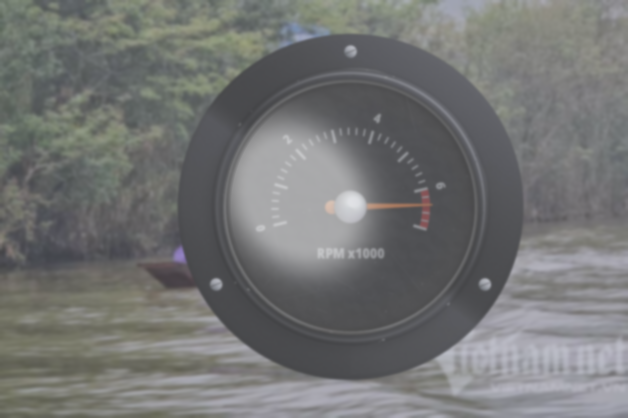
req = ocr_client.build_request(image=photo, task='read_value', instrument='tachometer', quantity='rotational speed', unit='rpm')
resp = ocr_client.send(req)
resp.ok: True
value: 6400 rpm
